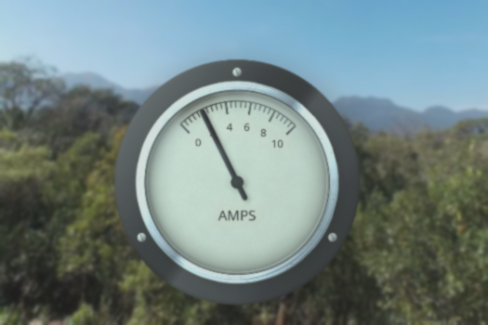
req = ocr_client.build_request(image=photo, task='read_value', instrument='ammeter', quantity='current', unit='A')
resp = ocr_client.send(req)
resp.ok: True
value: 2 A
